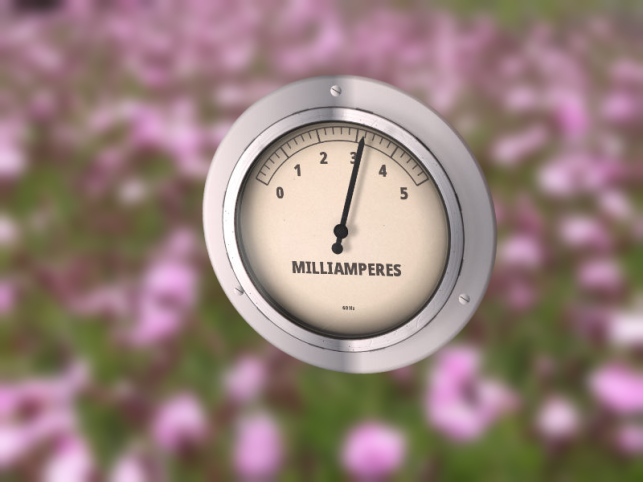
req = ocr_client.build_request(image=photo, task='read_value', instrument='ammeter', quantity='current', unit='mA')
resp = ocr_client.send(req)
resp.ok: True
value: 3.2 mA
